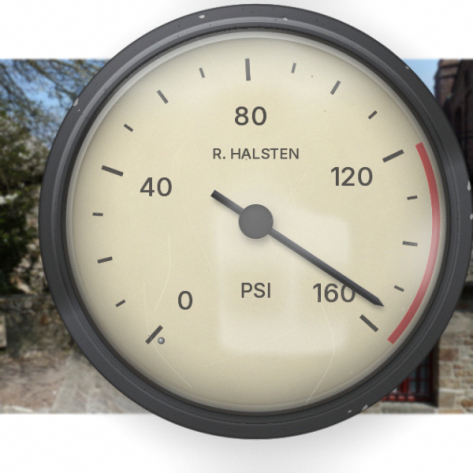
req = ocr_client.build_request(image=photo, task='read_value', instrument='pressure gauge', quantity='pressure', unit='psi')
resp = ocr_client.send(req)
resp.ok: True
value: 155 psi
